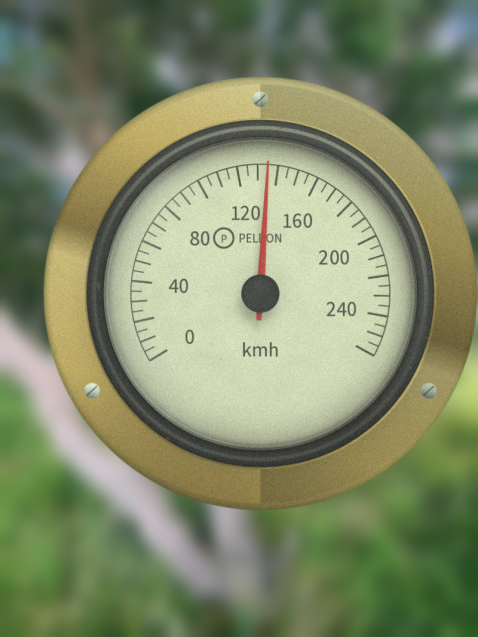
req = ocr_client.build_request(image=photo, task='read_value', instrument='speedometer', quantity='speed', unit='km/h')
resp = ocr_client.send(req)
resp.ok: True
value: 135 km/h
